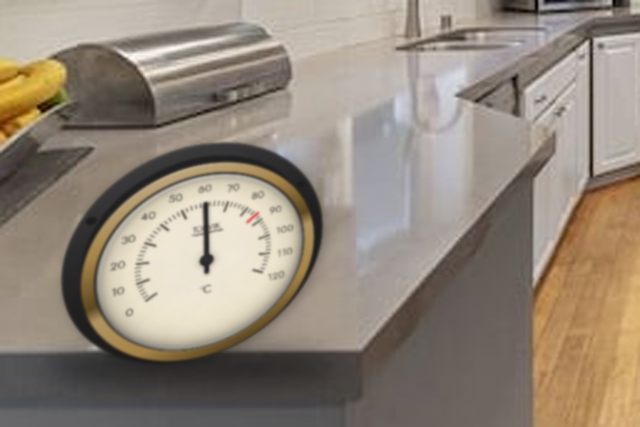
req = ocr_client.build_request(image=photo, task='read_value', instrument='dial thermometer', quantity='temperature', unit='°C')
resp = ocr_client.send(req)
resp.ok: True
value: 60 °C
